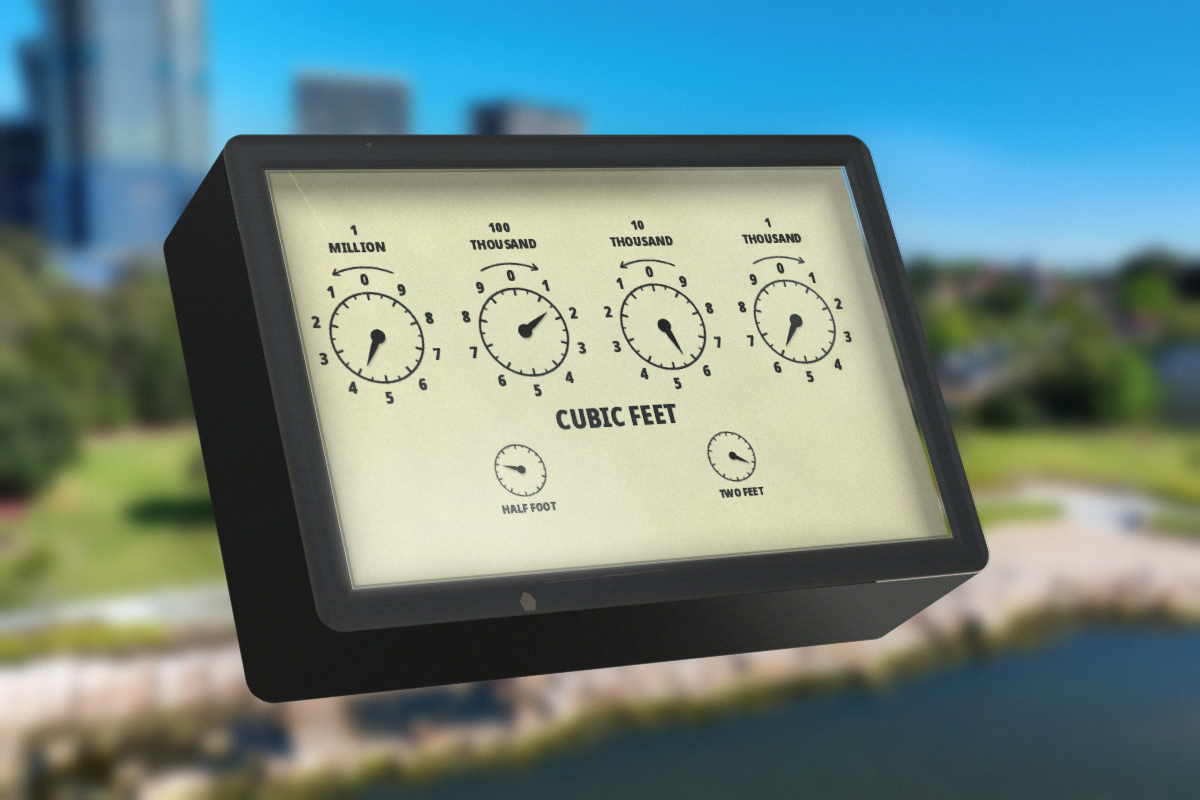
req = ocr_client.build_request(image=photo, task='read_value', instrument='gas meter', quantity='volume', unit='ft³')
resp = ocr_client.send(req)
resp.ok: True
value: 415600 ft³
